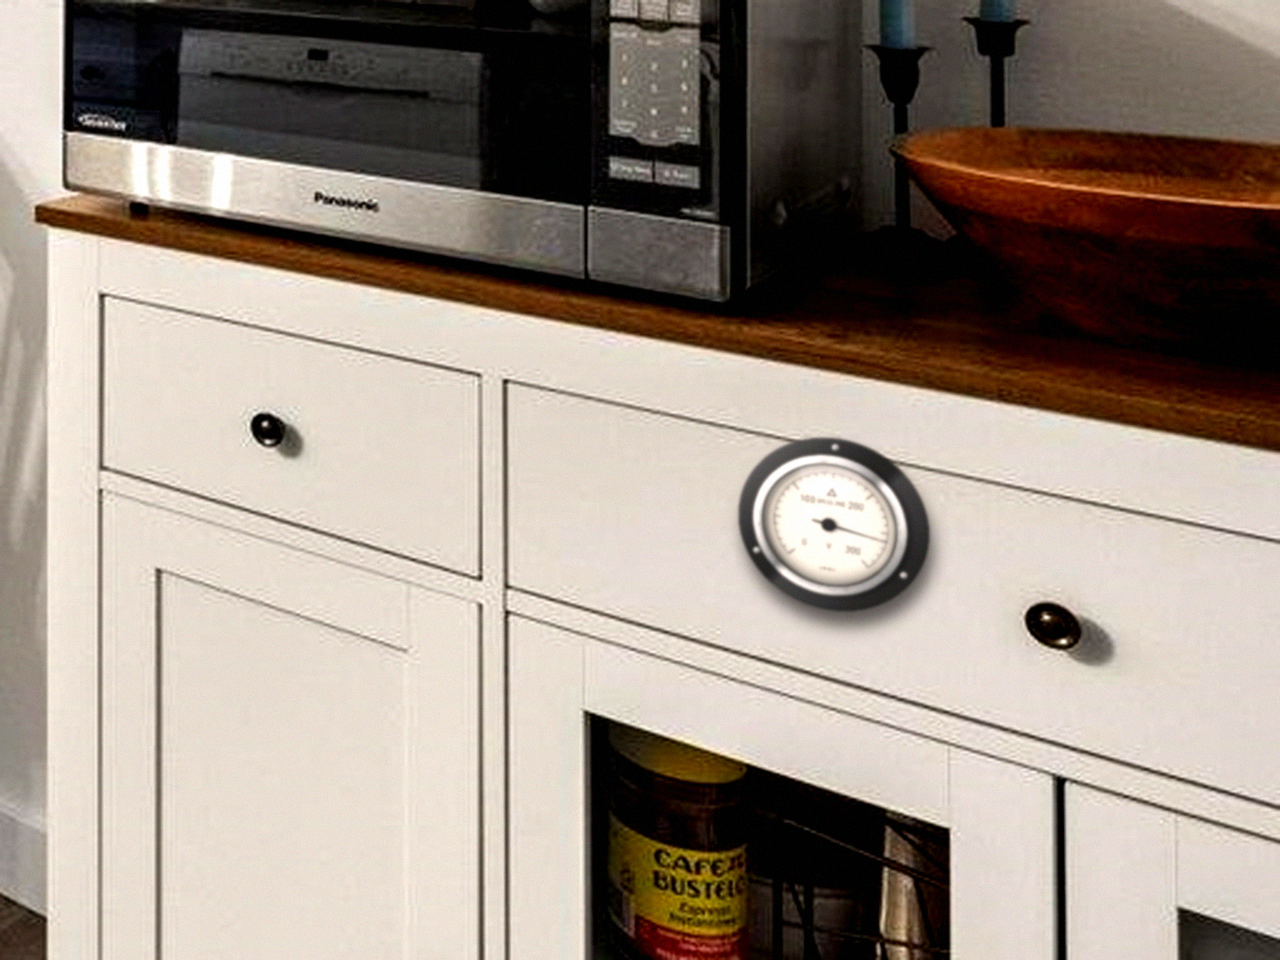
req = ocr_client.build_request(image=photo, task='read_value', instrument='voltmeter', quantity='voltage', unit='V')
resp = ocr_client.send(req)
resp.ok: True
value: 260 V
